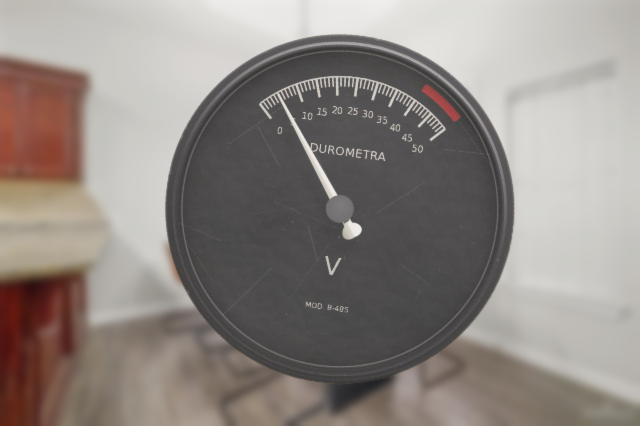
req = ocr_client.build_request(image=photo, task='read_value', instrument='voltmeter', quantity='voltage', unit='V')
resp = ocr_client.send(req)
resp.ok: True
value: 5 V
